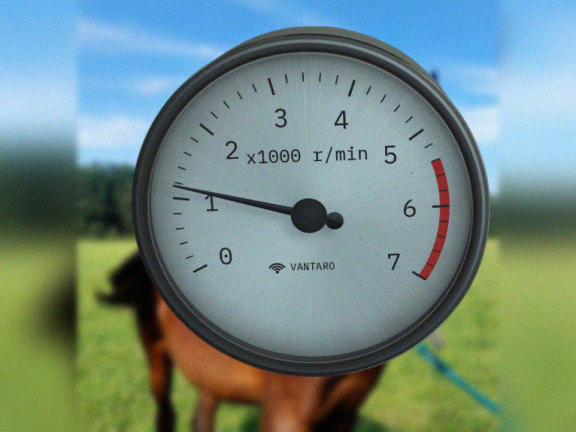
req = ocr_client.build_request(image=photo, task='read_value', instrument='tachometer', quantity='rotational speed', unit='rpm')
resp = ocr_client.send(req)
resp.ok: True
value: 1200 rpm
